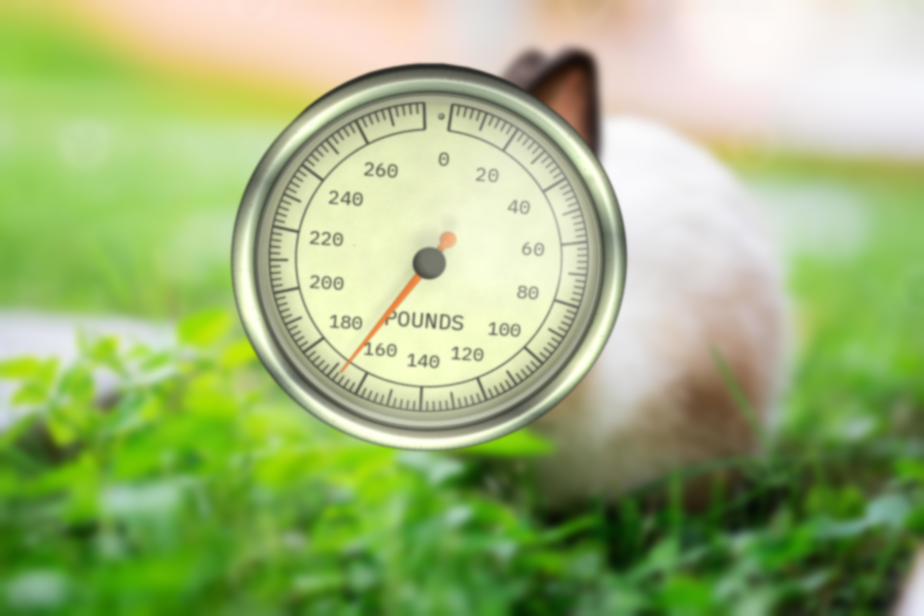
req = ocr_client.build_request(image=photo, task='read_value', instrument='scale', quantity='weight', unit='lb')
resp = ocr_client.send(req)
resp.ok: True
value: 168 lb
